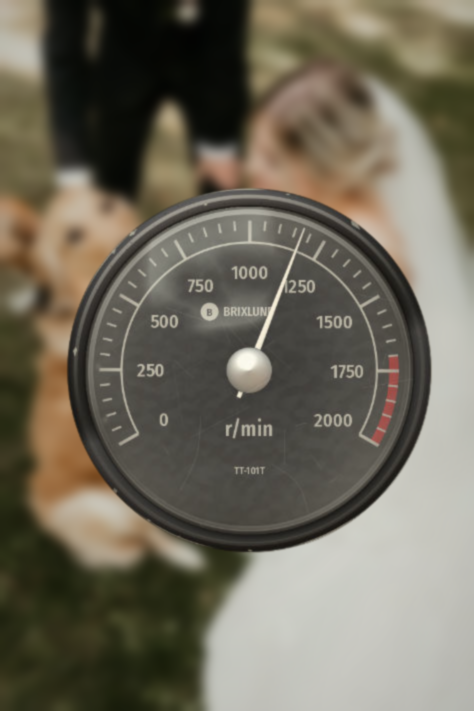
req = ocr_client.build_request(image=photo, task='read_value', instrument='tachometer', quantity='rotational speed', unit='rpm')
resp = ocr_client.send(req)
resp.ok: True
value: 1175 rpm
